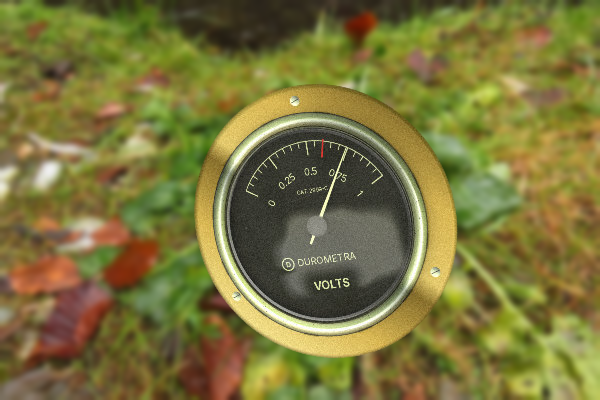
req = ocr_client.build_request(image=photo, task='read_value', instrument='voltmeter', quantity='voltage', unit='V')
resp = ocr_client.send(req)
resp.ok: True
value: 0.75 V
